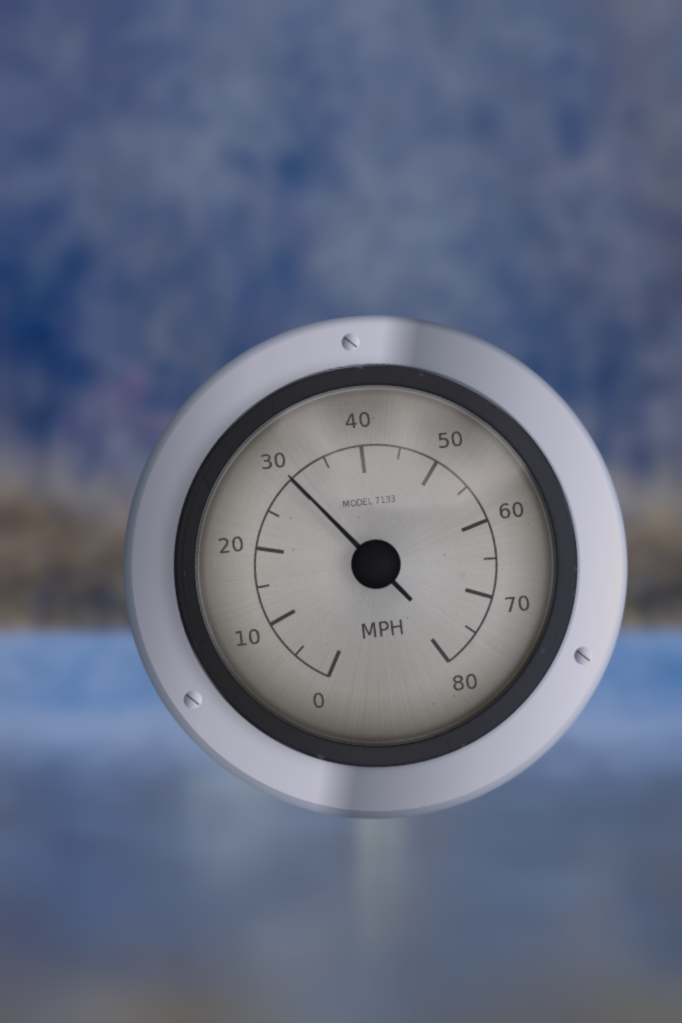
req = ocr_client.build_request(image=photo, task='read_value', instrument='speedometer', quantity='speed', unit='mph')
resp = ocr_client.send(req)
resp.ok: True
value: 30 mph
